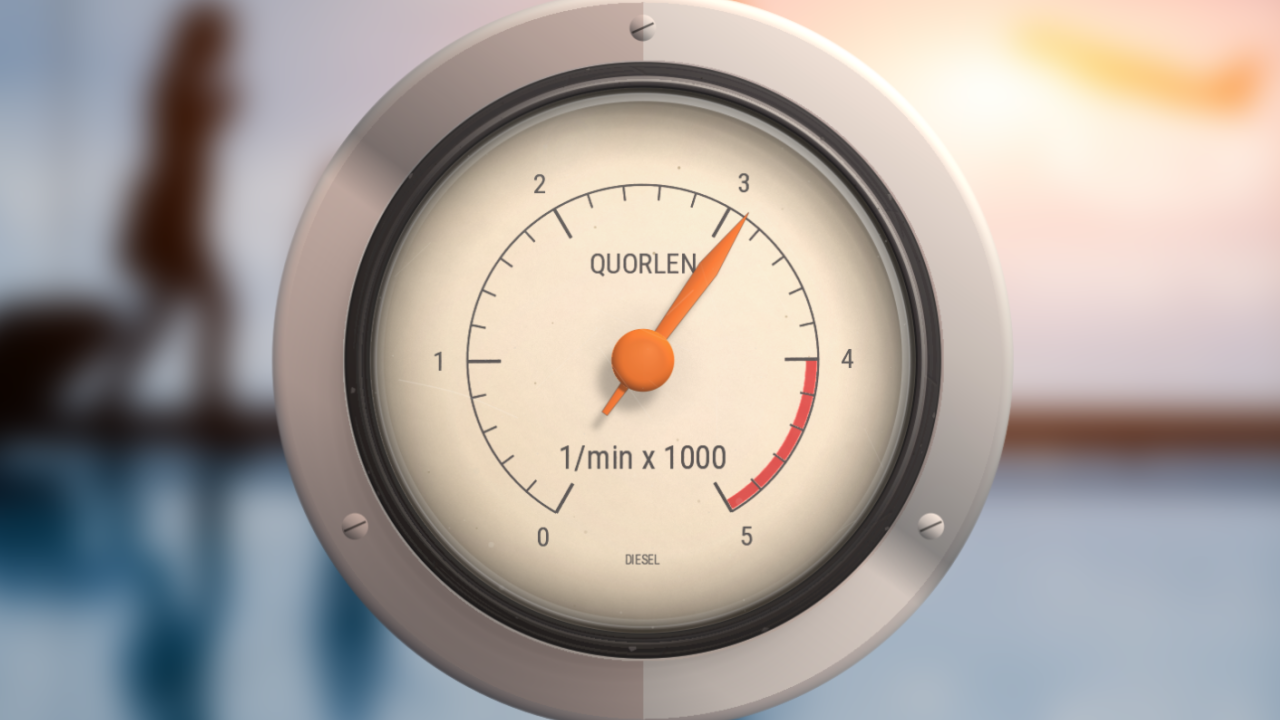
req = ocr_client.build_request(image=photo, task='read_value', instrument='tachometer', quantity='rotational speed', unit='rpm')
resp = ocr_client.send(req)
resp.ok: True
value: 3100 rpm
